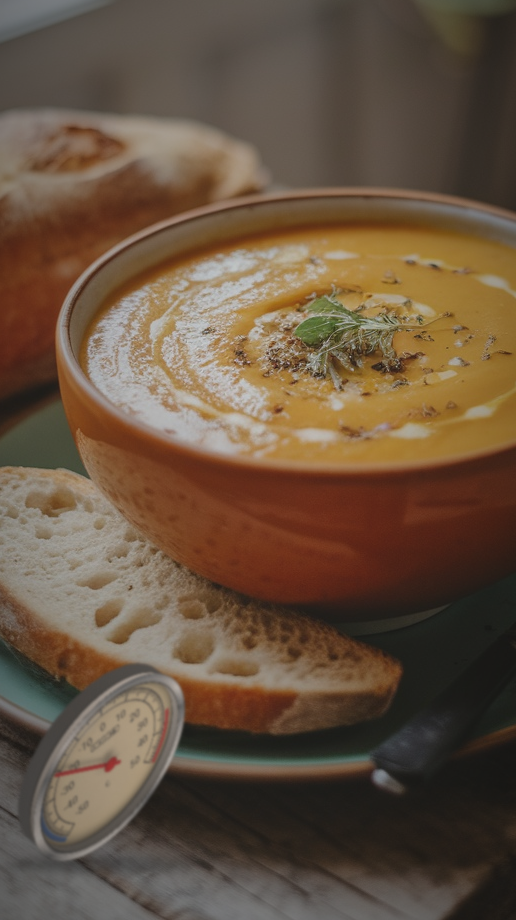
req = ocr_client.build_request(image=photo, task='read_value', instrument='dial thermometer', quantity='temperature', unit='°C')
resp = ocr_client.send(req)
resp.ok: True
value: -20 °C
